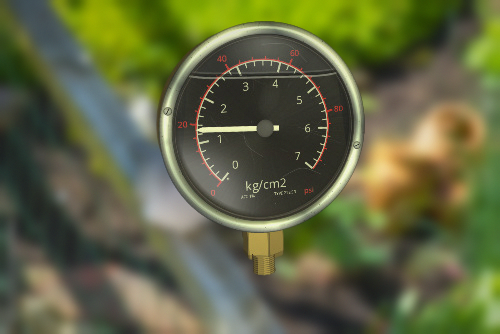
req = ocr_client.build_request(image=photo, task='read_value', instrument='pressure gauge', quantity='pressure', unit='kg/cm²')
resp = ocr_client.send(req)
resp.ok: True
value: 1.3 kg/cm²
